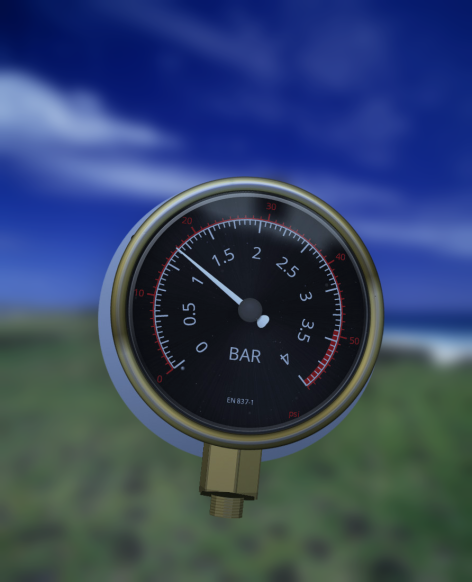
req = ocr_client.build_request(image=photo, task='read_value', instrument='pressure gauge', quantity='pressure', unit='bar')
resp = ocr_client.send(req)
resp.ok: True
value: 1.15 bar
